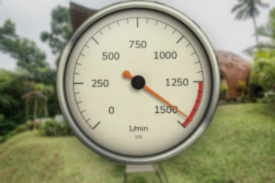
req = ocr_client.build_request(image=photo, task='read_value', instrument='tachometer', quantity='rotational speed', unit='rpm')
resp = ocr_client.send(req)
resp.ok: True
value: 1450 rpm
